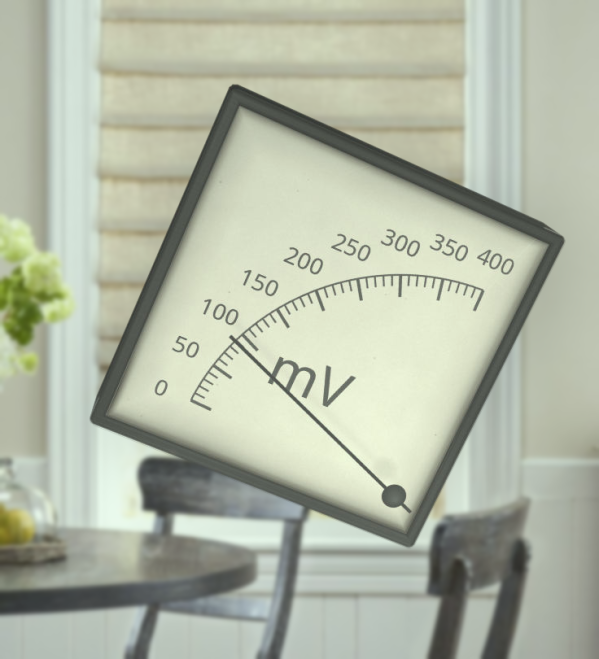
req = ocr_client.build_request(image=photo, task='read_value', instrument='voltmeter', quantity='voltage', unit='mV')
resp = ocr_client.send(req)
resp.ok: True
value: 90 mV
